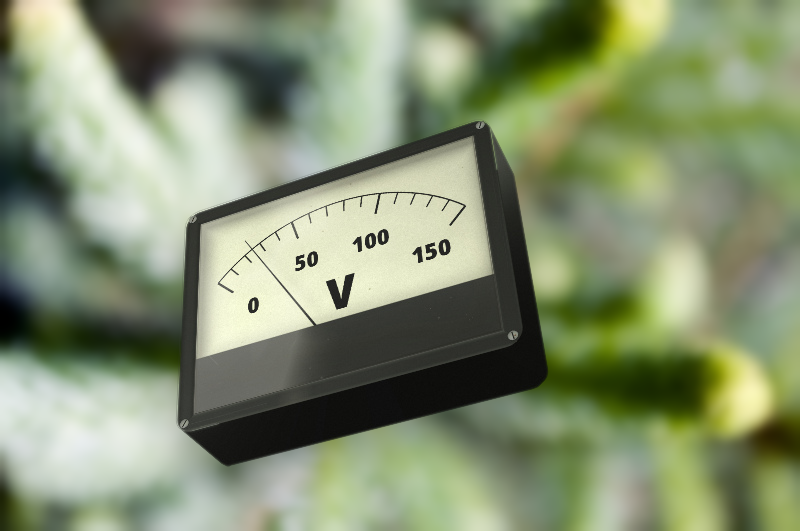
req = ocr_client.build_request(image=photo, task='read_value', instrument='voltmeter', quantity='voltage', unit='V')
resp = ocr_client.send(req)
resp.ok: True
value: 25 V
